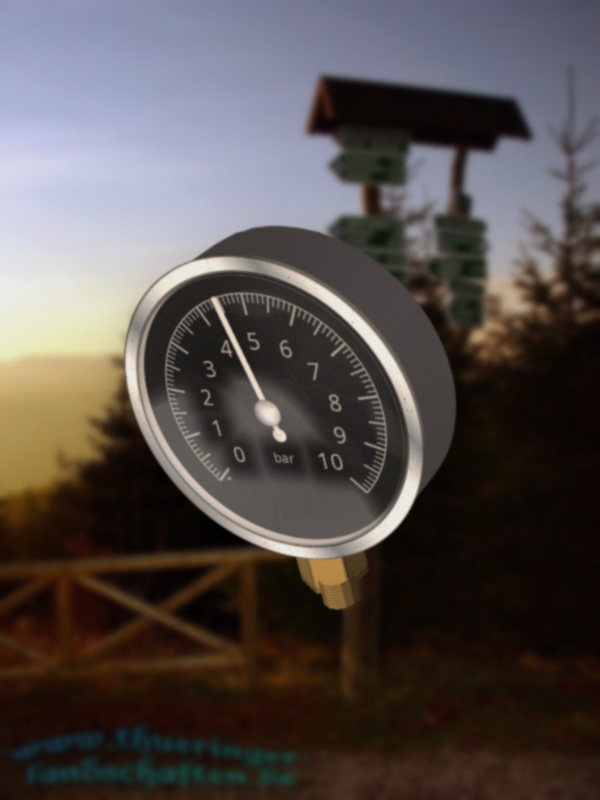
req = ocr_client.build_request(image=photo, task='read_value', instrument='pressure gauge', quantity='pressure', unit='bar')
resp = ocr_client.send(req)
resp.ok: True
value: 4.5 bar
